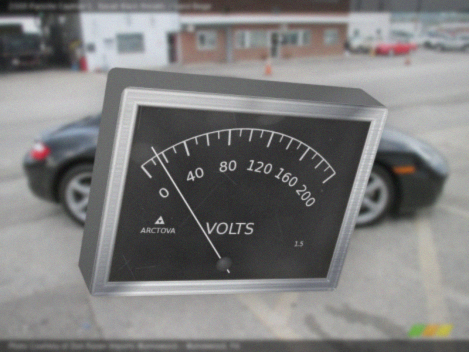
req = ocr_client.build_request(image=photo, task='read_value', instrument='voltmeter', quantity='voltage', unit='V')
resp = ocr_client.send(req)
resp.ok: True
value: 15 V
